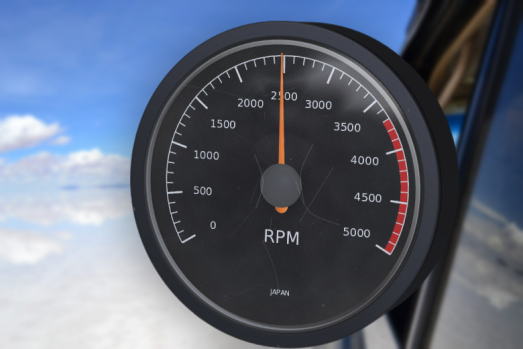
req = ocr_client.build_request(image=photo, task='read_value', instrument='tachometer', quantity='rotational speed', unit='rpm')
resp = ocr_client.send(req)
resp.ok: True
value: 2500 rpm
